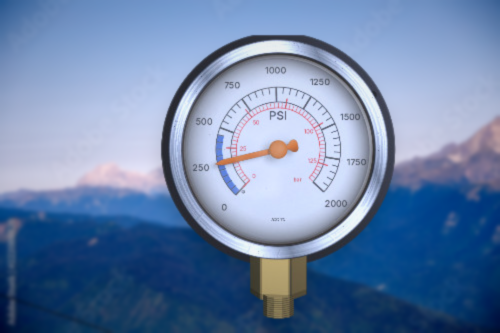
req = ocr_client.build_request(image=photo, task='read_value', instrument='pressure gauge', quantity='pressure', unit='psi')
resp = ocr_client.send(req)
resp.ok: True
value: 250 psi
